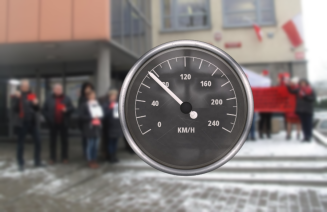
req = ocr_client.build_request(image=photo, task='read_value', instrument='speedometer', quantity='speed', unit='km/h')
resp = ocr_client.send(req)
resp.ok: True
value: 75 km/h
